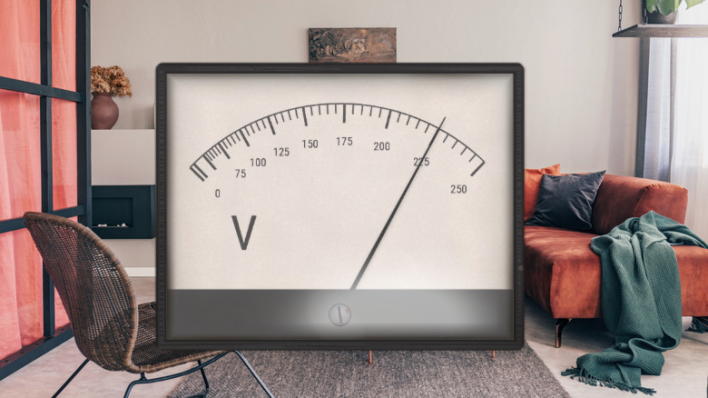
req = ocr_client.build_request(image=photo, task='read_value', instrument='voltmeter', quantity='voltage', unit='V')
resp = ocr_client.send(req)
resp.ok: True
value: 225 V
